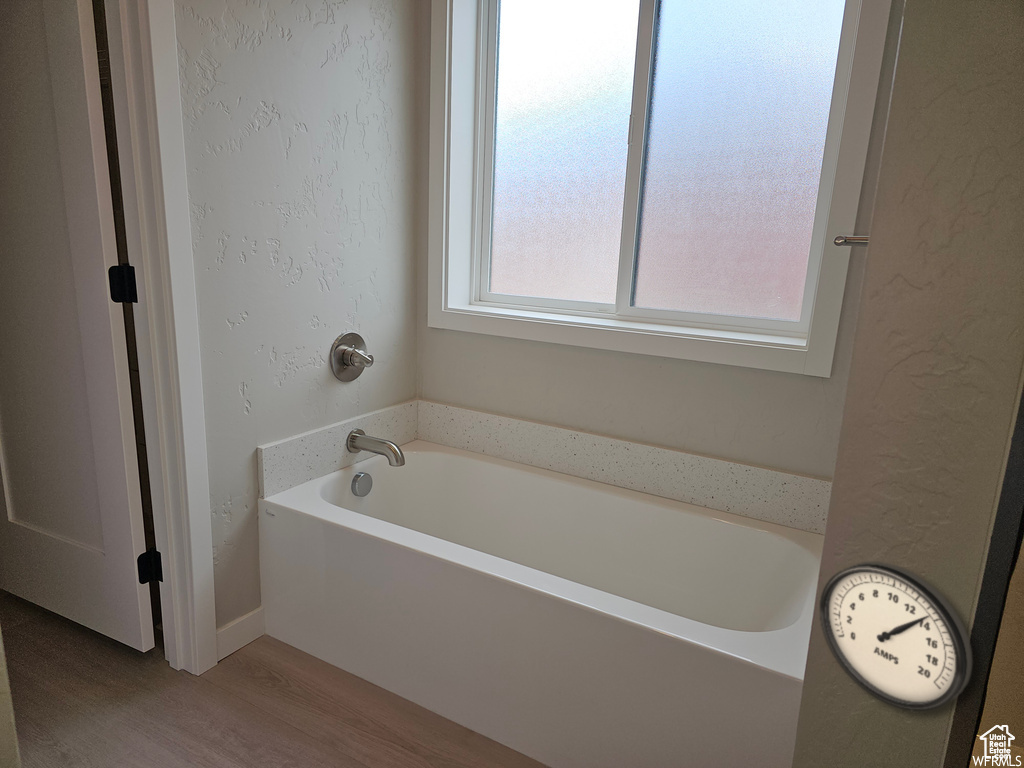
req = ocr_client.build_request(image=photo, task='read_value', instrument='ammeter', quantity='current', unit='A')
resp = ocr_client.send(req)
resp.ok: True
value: 13.5 A
